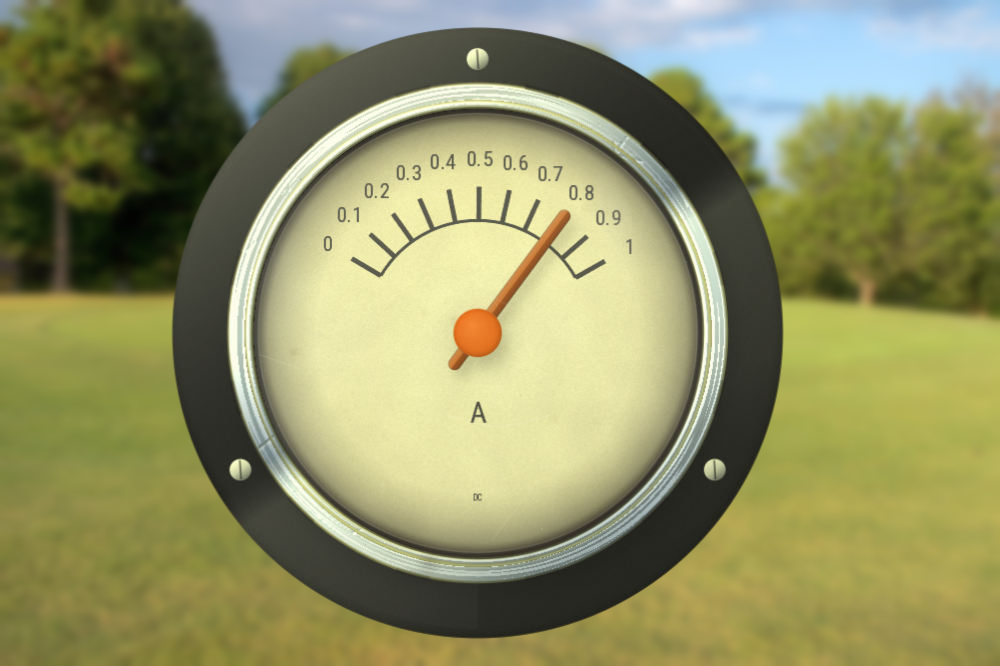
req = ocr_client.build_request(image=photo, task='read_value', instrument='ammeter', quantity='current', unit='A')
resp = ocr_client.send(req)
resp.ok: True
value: 0.8 A
